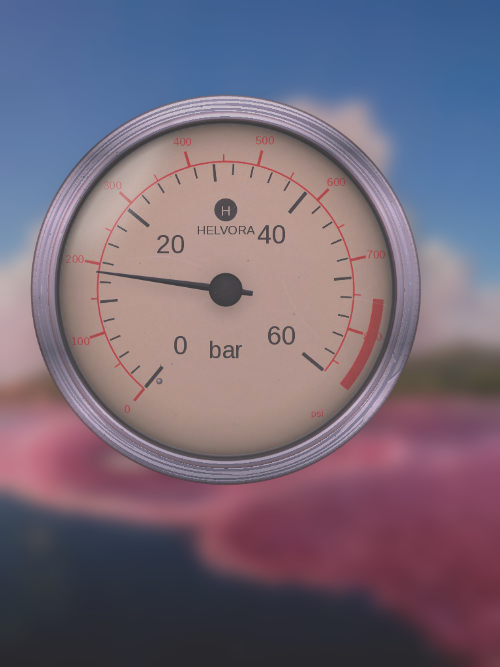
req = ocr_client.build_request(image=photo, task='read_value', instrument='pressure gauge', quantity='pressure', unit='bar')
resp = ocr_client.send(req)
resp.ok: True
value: 13 bar
